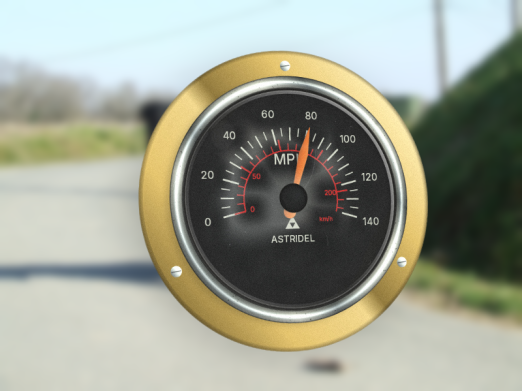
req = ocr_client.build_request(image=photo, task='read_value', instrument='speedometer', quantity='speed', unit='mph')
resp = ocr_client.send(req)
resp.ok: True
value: 80 mph
